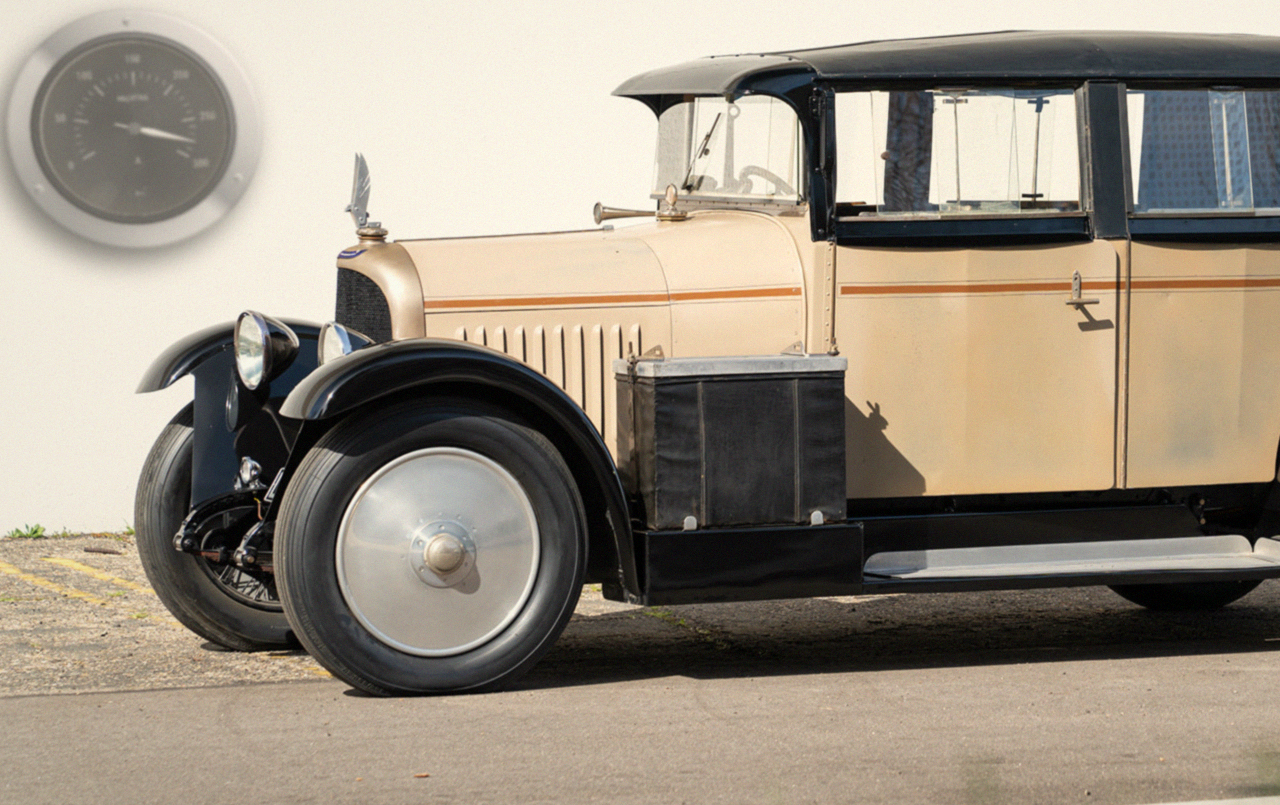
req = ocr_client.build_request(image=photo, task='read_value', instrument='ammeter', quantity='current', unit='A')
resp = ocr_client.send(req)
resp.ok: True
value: 280 A
